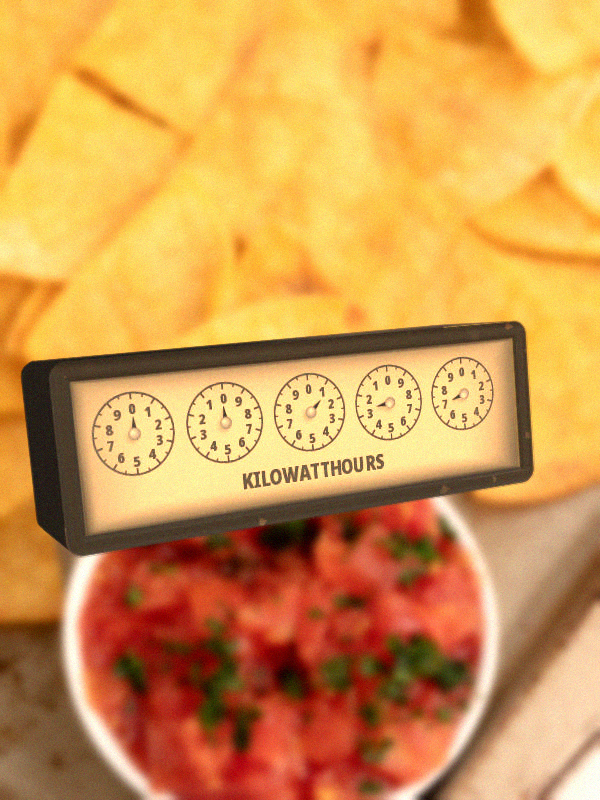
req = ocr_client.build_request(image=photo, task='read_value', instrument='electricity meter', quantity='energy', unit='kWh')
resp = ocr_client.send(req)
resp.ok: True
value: 127 kWh
